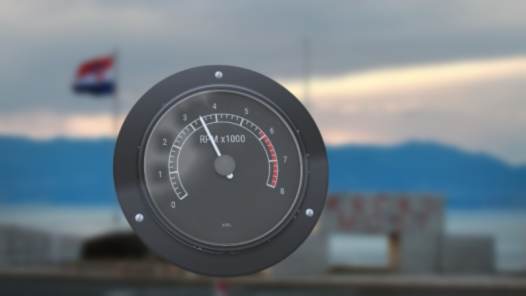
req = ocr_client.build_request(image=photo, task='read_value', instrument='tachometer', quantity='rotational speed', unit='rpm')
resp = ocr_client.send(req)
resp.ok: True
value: 3400 rpm
